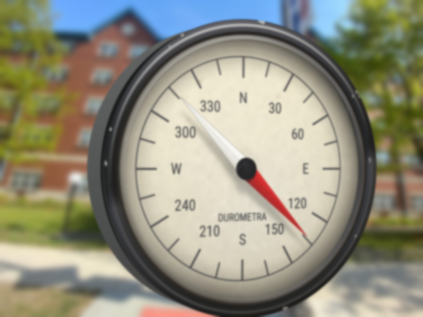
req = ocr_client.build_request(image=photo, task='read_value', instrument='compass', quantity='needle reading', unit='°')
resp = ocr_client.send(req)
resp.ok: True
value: 135 °
